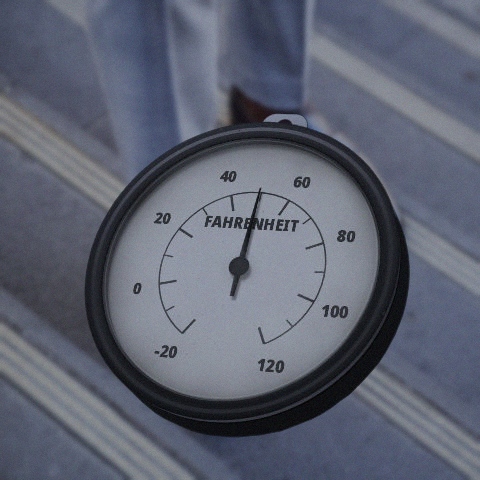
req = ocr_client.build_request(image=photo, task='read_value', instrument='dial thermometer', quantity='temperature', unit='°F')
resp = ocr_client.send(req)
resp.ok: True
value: 50 °F
